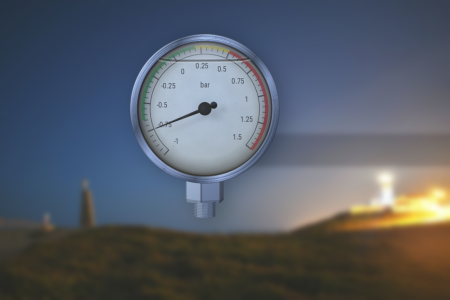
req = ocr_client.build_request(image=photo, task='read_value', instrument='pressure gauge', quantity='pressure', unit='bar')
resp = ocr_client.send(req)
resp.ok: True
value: -0.75 bar
